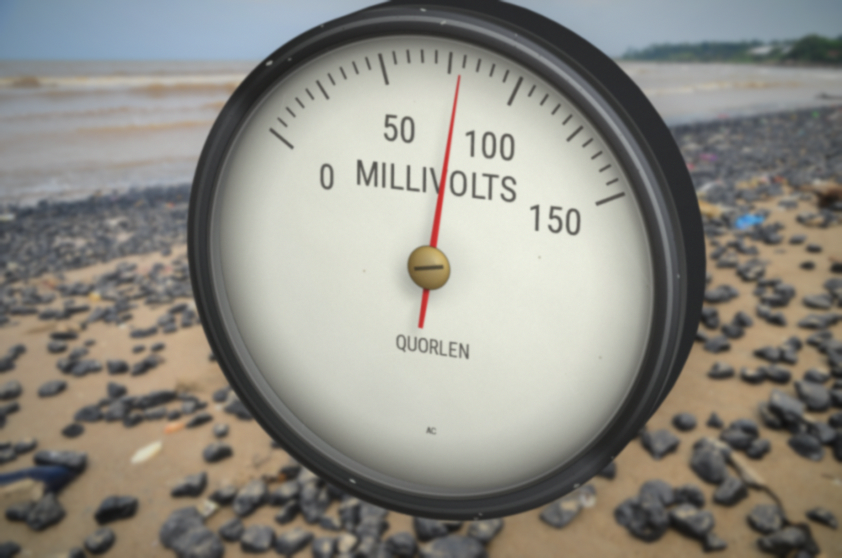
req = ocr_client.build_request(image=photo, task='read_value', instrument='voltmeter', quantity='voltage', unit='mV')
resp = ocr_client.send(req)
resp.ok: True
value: 80 mV
